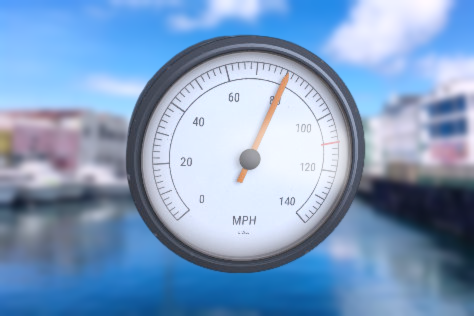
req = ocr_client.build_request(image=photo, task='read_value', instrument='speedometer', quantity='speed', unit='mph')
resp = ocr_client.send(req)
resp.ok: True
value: 80 mph
